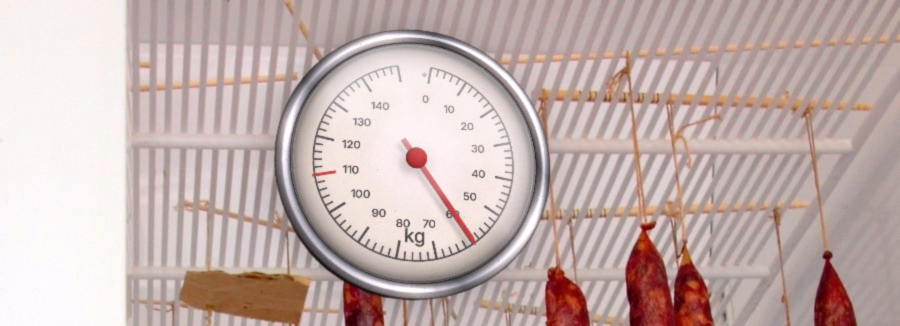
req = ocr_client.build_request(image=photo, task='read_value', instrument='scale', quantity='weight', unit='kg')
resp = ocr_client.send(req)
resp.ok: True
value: 60 kg
